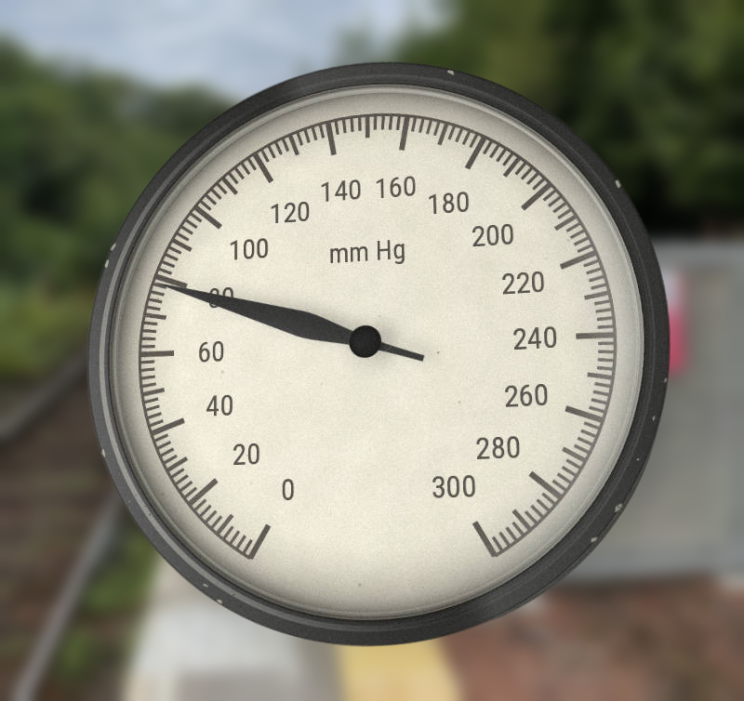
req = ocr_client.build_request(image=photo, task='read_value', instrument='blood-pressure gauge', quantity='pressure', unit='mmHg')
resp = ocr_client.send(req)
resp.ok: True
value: 78 mmHg
